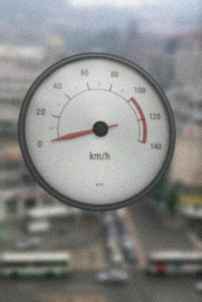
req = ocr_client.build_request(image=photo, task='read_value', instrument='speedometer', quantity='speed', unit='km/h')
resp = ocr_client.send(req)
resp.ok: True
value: 0 km/h
